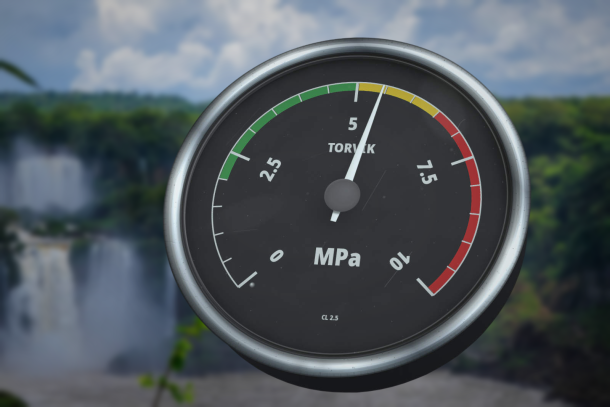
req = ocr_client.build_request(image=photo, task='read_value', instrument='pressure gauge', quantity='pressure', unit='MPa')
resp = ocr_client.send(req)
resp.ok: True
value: 5.5 MPa
